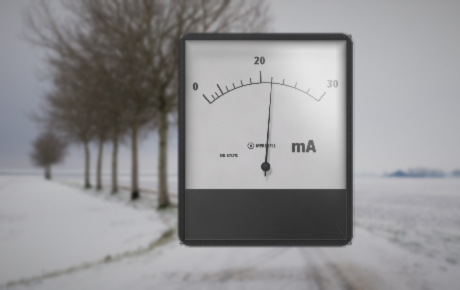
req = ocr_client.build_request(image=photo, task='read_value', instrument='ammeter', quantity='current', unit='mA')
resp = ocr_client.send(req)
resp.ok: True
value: 22 mA
